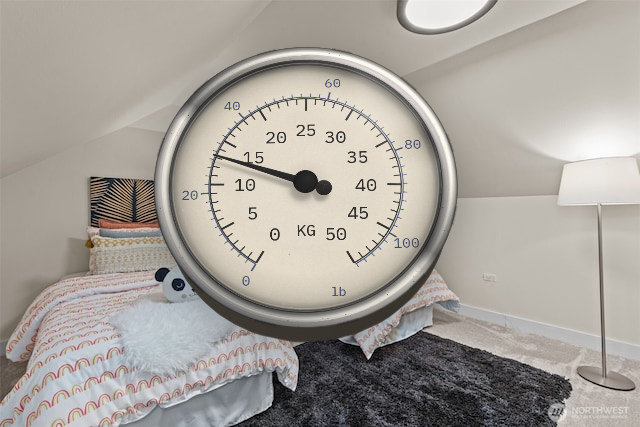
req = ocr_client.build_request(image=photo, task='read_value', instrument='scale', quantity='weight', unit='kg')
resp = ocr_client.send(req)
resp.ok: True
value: 13 kg
